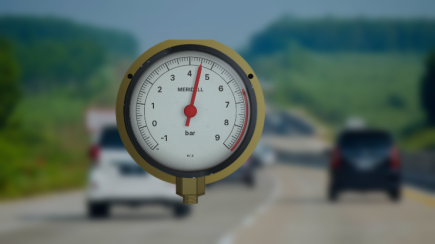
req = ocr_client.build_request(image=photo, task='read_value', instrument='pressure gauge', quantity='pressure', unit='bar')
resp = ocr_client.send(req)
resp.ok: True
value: 4.5 bar
